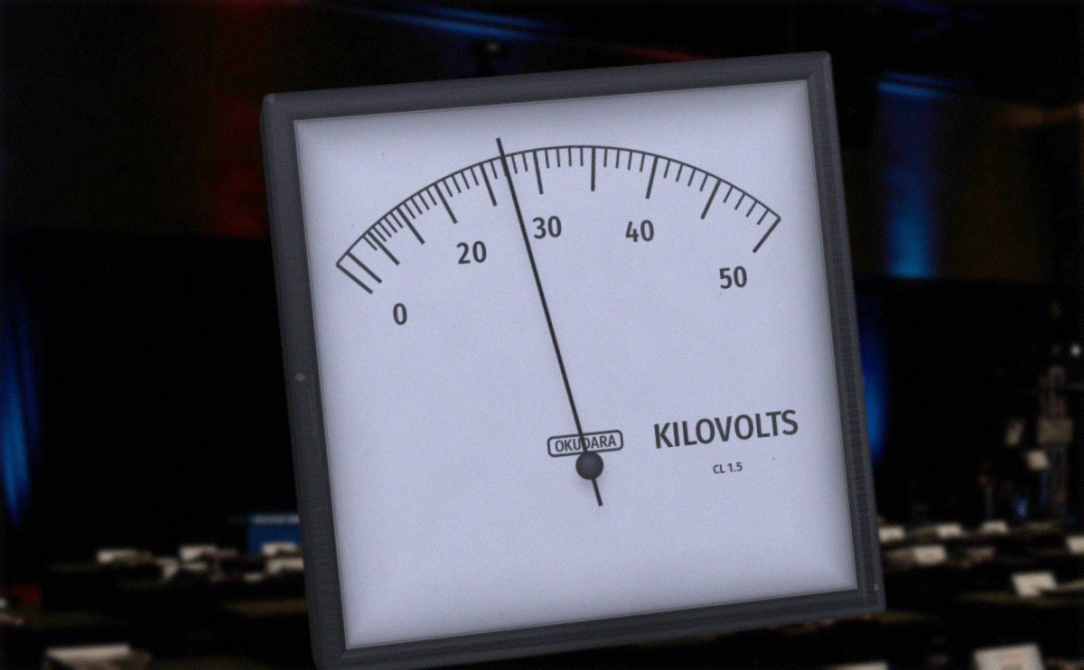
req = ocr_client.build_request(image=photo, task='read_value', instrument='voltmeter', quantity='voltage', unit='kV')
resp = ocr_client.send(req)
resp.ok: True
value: 27 kV
